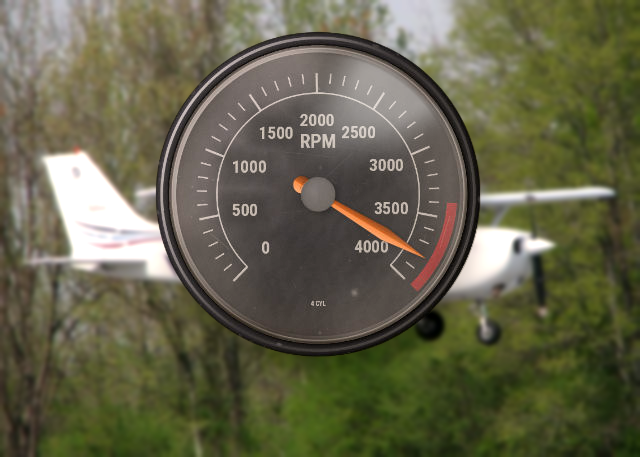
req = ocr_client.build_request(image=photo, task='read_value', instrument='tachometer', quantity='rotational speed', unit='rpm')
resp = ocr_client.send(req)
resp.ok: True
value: 3800 rpm
